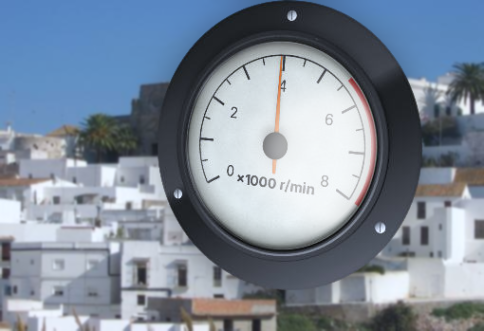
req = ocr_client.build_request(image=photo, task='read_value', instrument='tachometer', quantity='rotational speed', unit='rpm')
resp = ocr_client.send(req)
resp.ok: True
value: 4000 rpm
